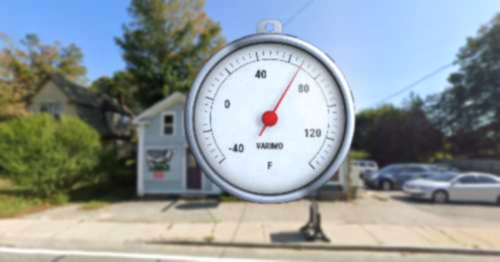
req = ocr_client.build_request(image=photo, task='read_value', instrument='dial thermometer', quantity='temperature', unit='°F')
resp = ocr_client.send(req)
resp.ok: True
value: 68 °F
